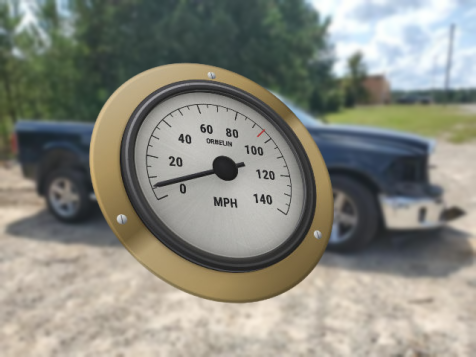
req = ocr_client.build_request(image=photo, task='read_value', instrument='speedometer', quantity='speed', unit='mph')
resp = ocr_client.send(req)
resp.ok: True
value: 5 mph
